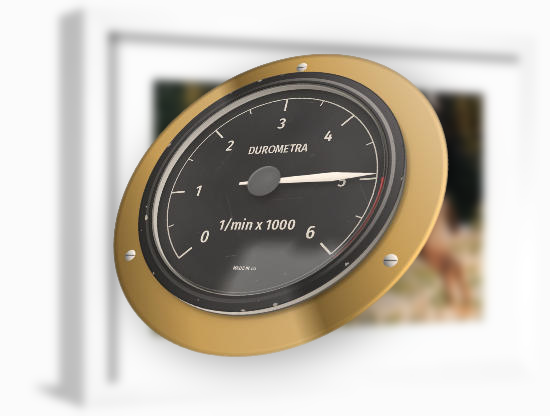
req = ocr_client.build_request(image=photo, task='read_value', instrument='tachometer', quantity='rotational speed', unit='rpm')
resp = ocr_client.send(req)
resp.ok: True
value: 5000 rpm
